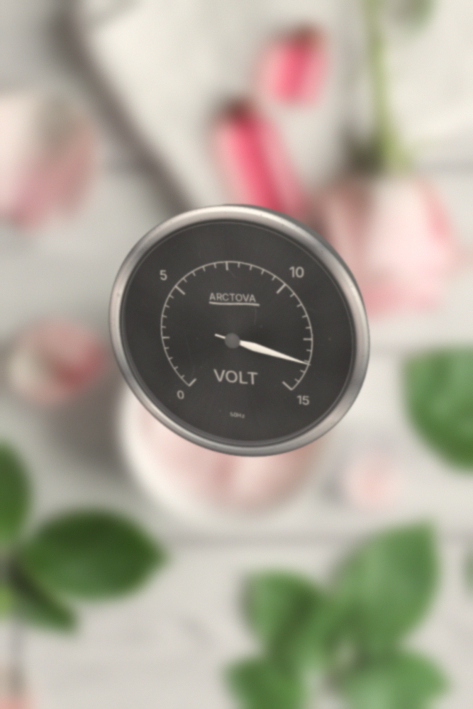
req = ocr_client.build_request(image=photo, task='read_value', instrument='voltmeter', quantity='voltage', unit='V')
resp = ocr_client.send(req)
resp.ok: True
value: 13.5 V
